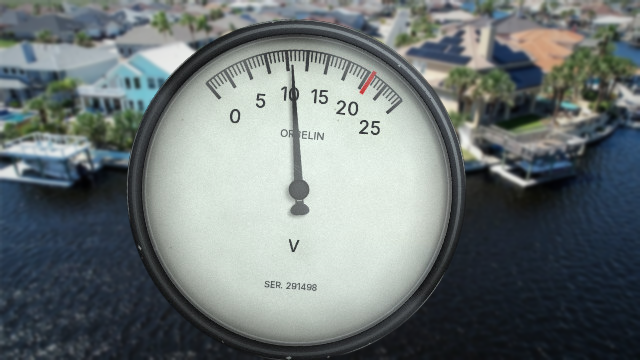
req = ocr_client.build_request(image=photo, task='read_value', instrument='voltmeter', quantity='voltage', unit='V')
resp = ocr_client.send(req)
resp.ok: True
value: 10.5 V
